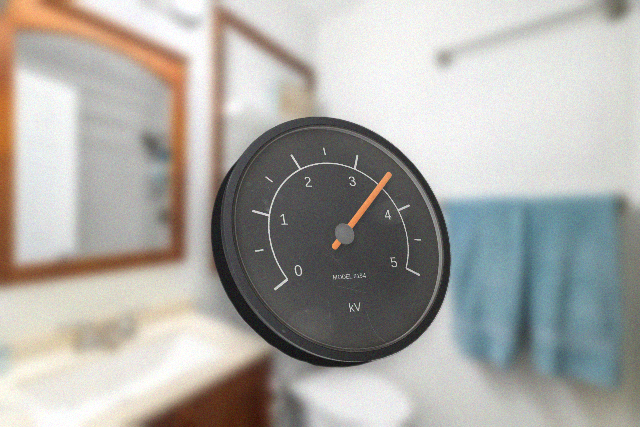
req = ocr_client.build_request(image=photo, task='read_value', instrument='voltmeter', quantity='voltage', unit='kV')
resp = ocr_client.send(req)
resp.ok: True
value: 3.5 kV
